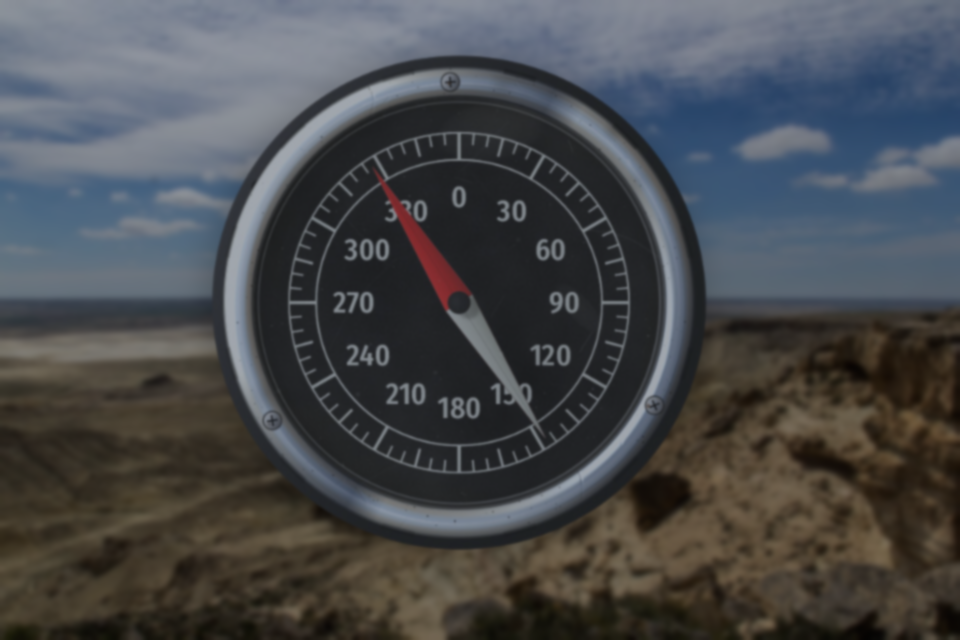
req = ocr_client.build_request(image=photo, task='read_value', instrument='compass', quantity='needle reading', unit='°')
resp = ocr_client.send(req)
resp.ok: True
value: 327.5 °
